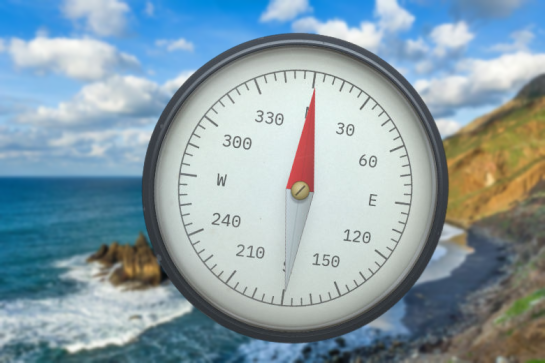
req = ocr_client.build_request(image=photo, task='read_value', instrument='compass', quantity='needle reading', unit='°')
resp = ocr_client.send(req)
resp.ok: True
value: 0 °
